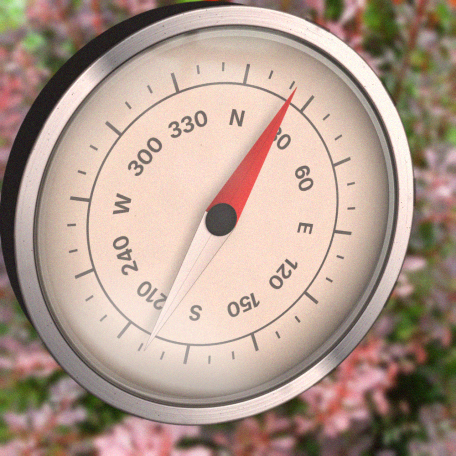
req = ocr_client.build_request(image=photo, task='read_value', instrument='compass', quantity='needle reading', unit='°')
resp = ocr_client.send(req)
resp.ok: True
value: 20 °
